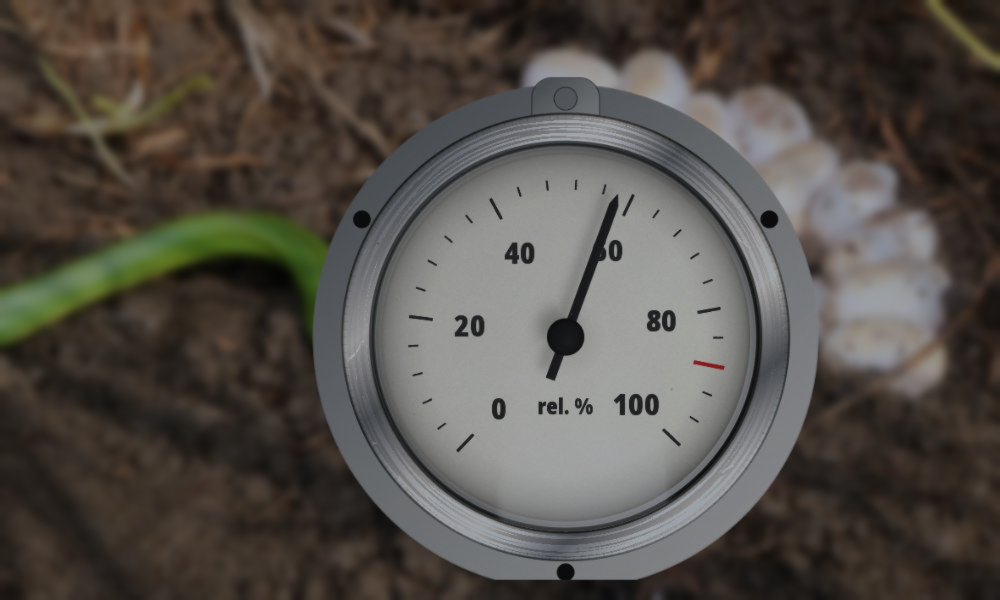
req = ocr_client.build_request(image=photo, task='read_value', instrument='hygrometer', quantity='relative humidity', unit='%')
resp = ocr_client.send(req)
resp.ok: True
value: 58 %
